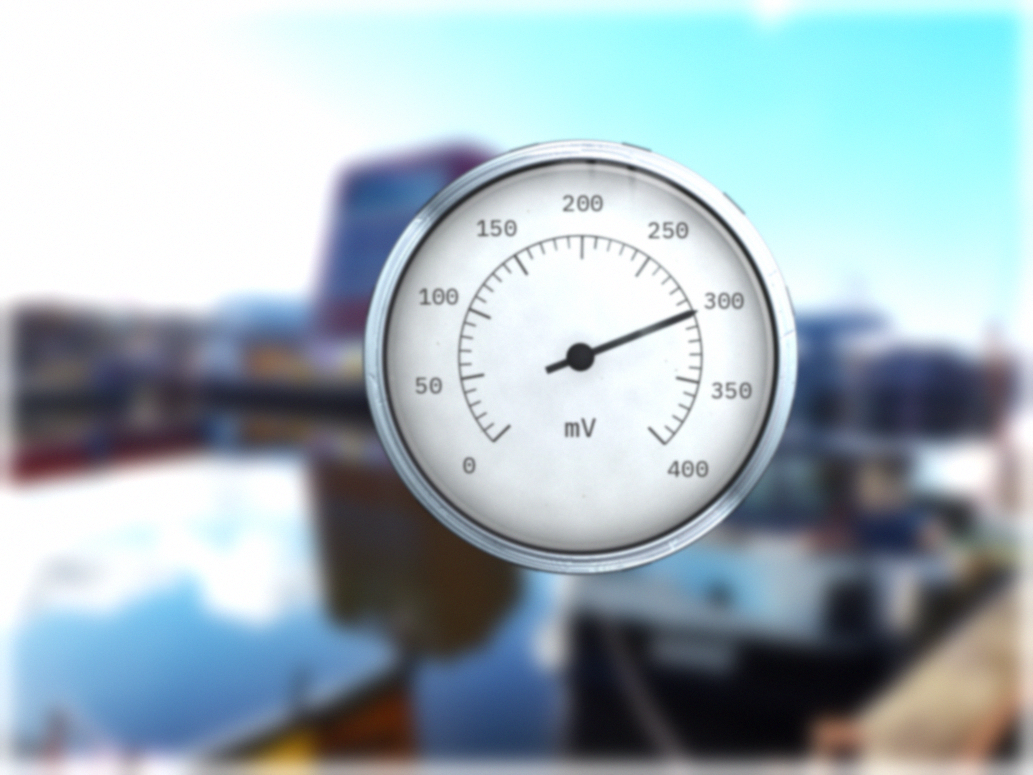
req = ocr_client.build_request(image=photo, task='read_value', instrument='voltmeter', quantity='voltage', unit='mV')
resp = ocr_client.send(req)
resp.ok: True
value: 300 mV
